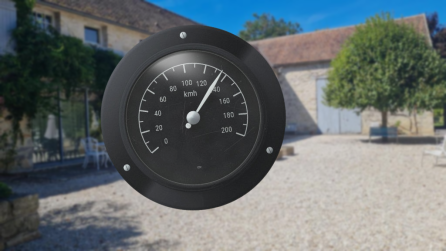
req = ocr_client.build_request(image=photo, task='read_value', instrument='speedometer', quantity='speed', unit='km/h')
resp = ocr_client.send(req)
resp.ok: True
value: 135 km/h
